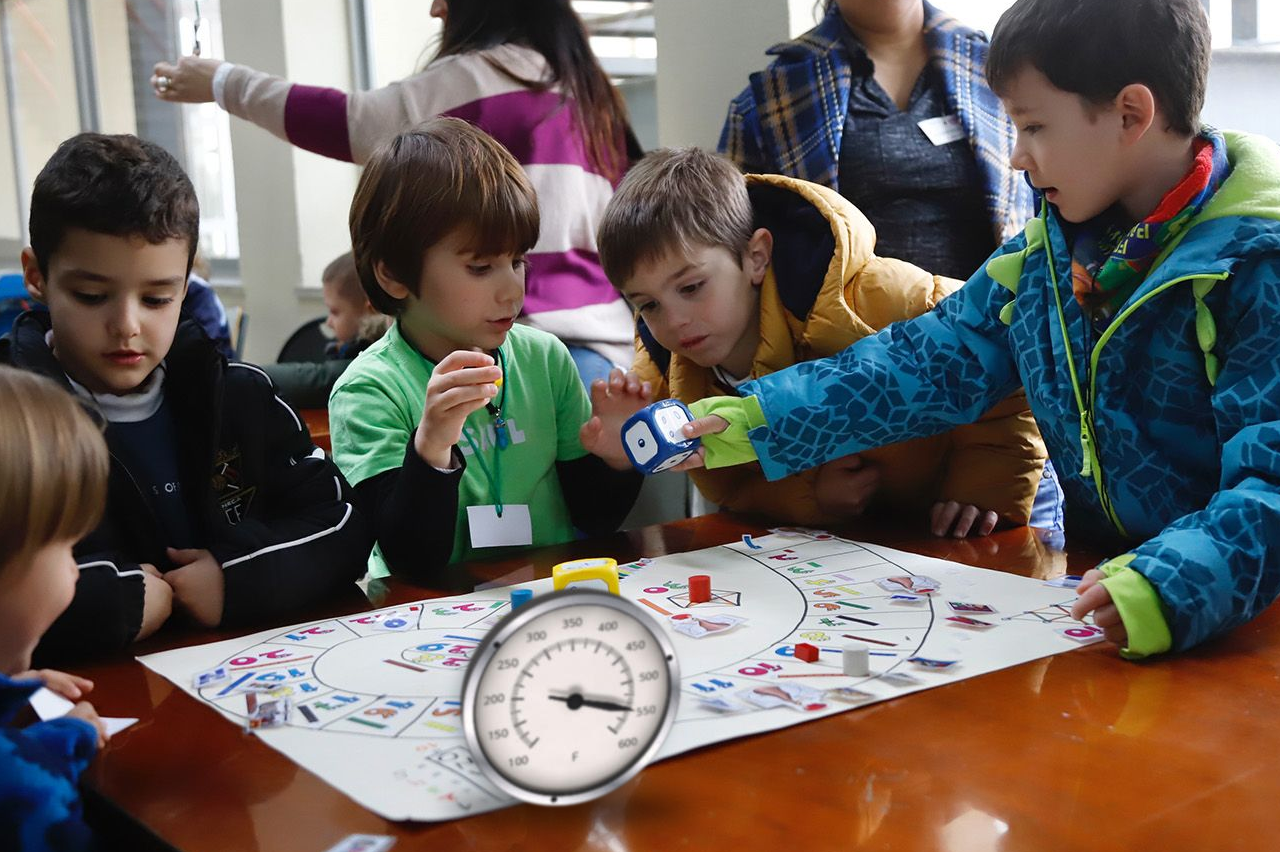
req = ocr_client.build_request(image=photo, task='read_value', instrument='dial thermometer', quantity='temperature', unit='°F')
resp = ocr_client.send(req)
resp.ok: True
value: 550 °F
